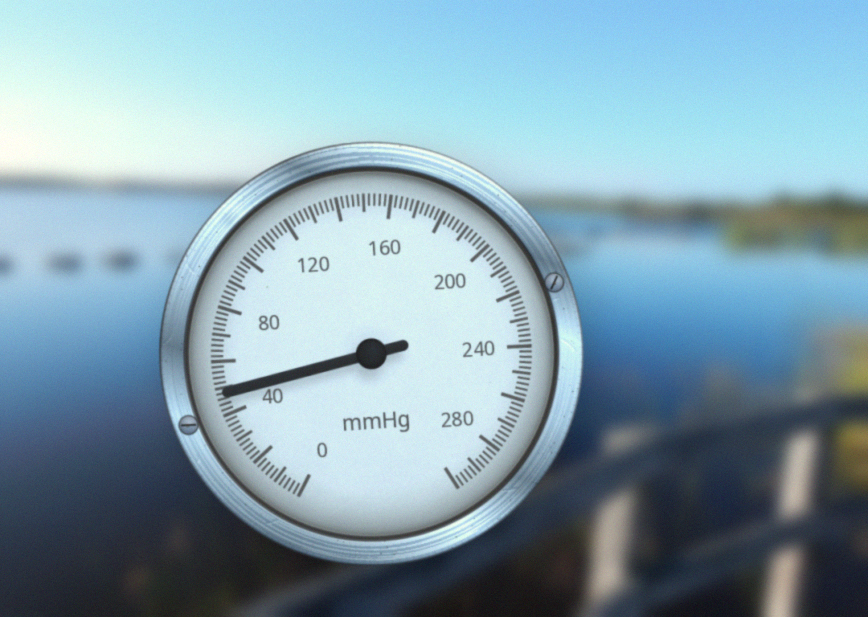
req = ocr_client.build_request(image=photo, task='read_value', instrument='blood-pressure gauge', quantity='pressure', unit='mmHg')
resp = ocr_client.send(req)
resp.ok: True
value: 48 mmHg
